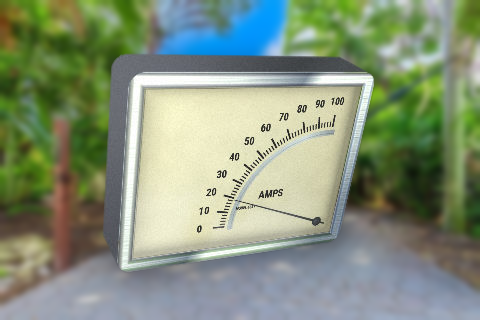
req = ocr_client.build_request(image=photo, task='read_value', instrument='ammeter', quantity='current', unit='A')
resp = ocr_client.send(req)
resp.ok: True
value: 20 A
